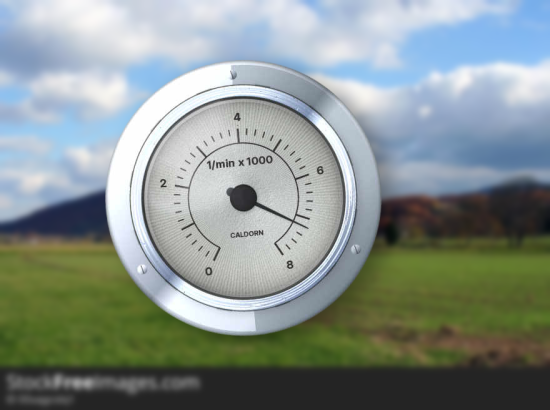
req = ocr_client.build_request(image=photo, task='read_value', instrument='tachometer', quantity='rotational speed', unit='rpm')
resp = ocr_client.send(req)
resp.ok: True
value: 7200 rpm
